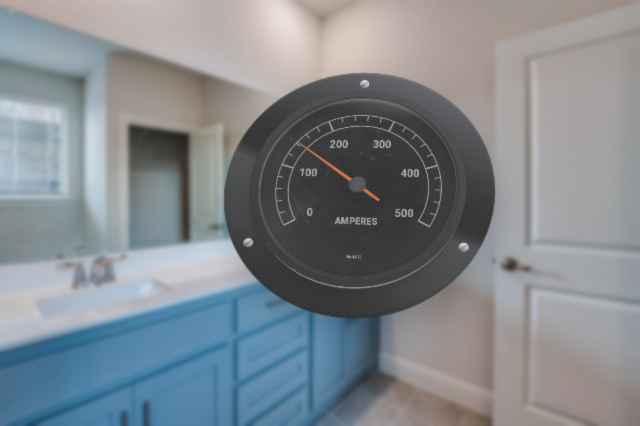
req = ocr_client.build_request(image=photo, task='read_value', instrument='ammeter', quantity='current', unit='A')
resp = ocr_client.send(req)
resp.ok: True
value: 140 A
